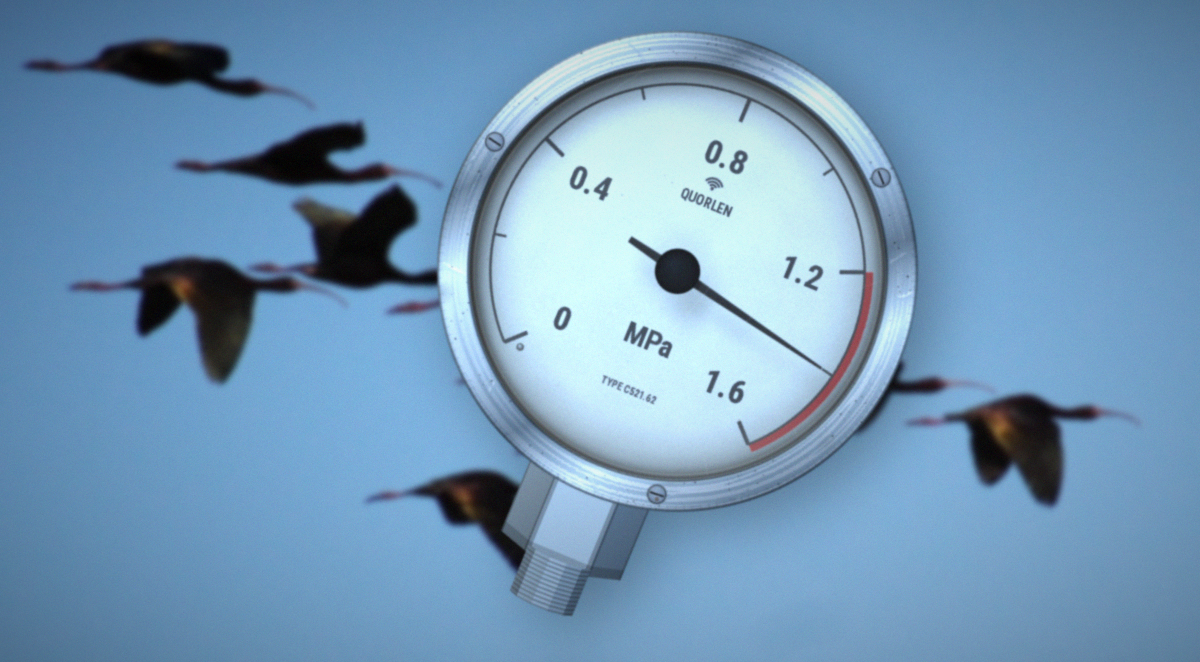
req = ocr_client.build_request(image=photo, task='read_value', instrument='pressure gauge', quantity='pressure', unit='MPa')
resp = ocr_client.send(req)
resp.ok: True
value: 1.4 MPa
